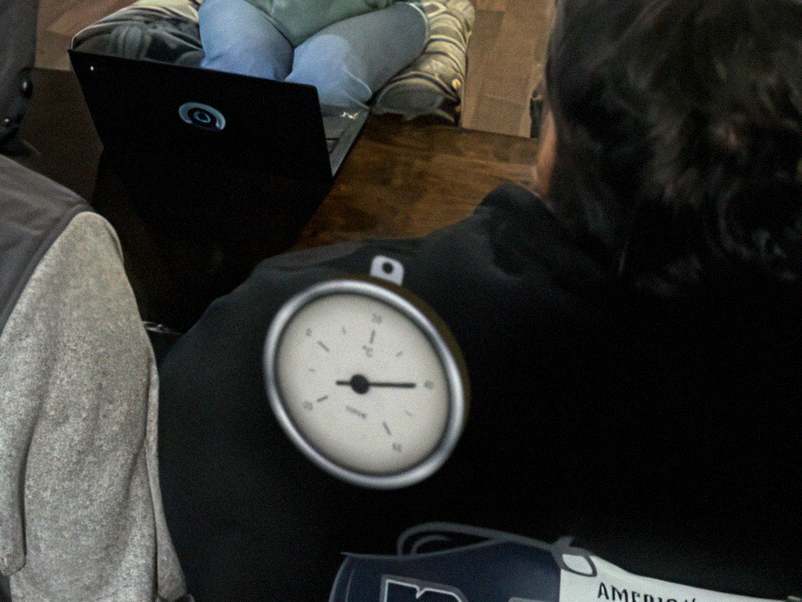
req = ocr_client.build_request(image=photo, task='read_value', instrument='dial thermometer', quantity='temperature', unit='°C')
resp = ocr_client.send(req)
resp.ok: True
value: 40 °C
